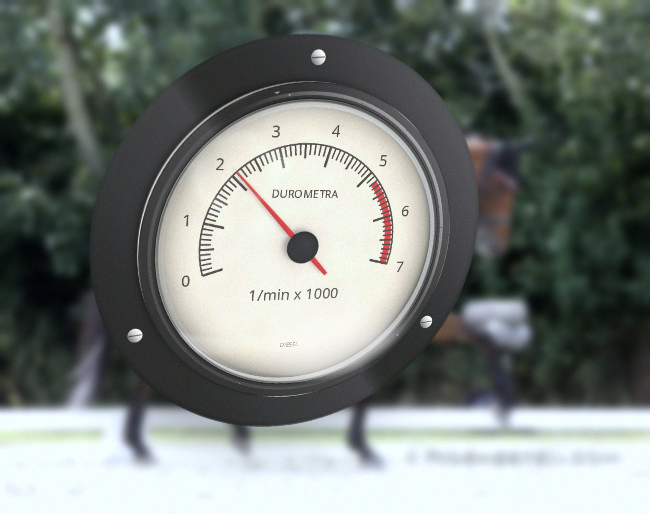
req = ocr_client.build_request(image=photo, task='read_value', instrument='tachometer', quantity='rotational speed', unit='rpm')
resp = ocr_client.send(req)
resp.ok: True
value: 2100 rpm
